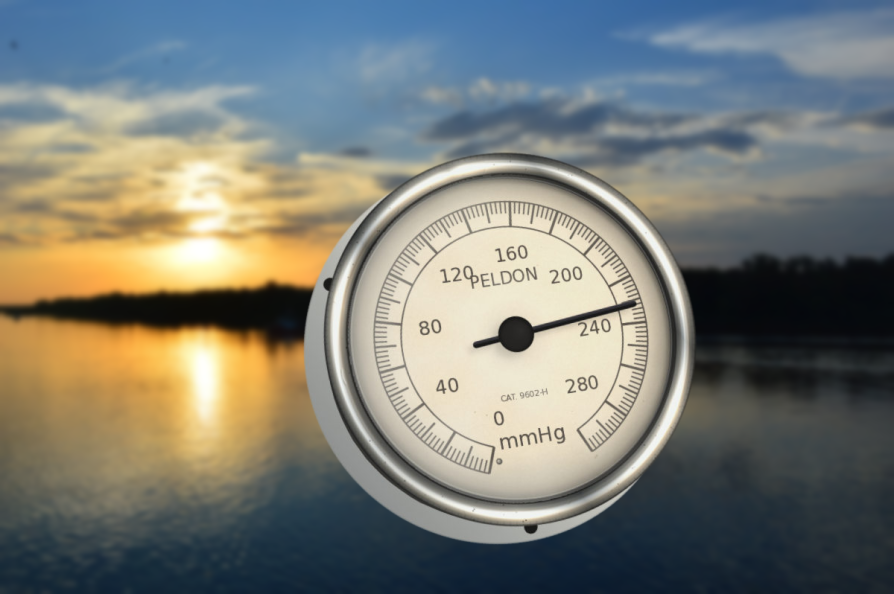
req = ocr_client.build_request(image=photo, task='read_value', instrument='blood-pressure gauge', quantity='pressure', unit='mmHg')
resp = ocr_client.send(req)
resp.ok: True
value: 232 mmHg
